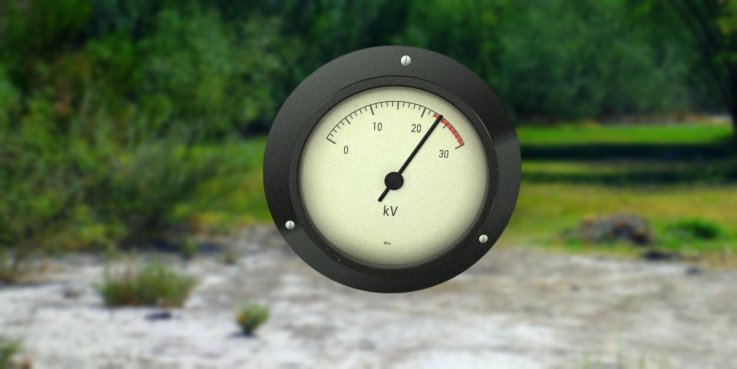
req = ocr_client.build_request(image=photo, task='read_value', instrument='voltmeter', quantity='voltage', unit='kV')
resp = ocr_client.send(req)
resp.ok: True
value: 23 kV
